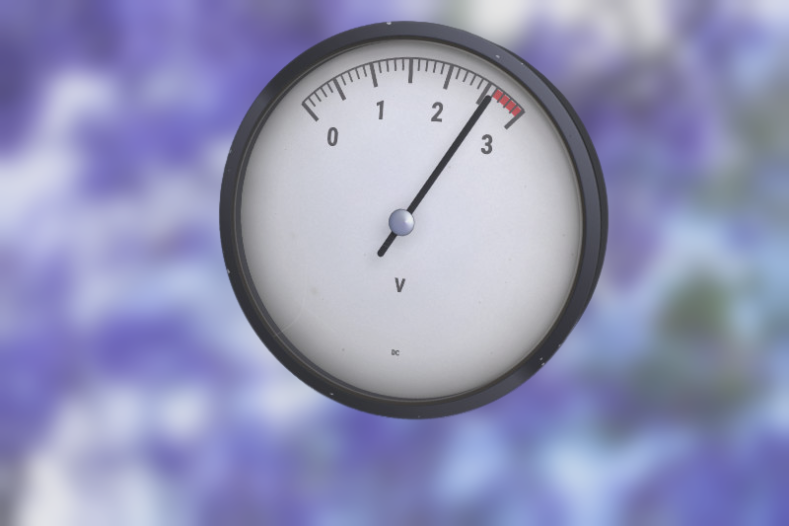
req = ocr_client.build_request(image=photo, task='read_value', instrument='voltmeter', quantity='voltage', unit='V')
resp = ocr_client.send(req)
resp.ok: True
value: 2.6 V
